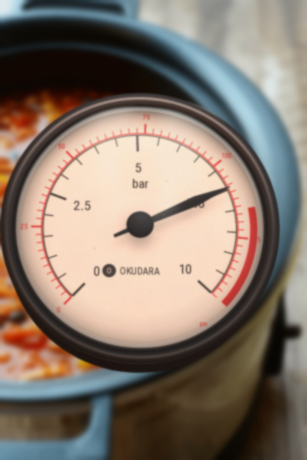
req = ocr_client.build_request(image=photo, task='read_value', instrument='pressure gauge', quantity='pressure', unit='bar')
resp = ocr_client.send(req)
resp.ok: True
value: 7.5 bar
